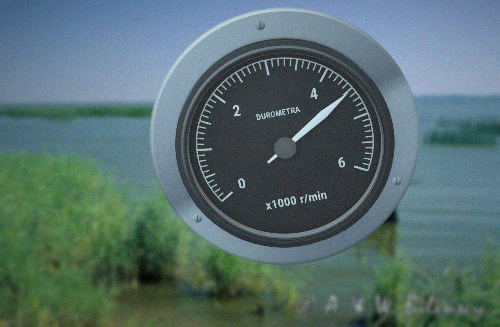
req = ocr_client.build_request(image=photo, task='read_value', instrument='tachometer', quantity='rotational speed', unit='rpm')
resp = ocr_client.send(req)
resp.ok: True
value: 4500 rpm
